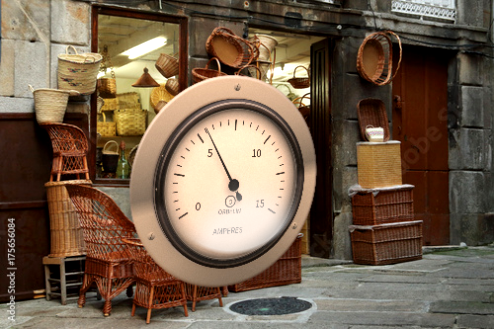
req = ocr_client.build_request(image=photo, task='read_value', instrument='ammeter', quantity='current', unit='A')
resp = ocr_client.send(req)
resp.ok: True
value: 5.5 A
